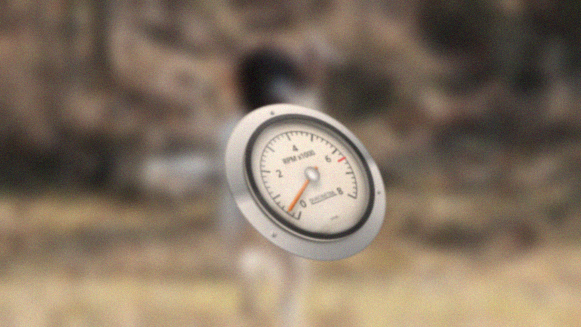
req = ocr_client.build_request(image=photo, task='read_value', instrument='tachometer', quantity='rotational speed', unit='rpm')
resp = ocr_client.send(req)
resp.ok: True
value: 400 rpm
